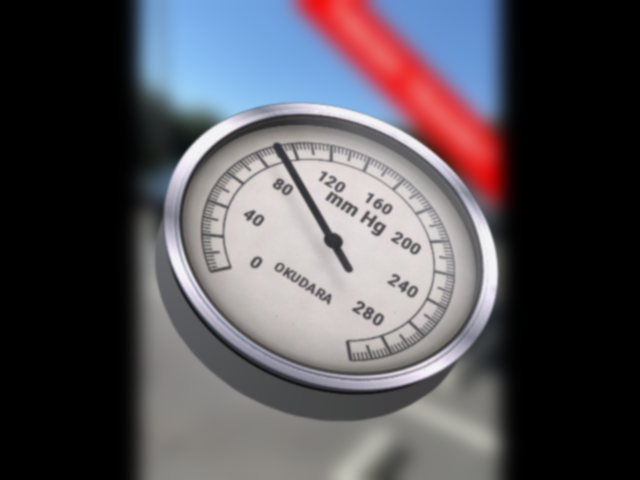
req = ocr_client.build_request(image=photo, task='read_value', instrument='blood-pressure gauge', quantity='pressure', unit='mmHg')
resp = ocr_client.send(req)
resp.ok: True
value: 90 mmHg
